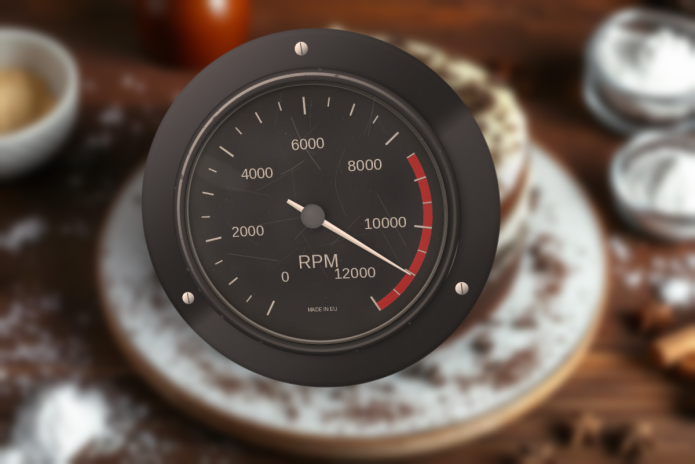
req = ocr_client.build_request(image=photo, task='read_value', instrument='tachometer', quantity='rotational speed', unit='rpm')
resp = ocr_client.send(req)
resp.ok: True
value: 11000 rpm
